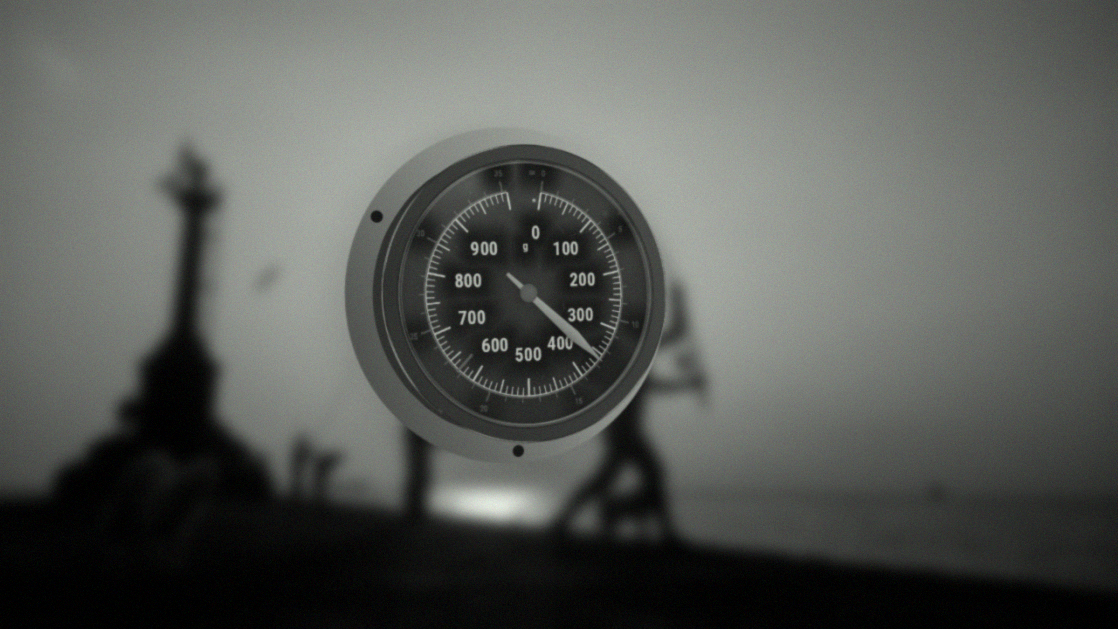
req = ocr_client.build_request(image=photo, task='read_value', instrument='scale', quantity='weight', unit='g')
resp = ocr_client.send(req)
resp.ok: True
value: 360 g
